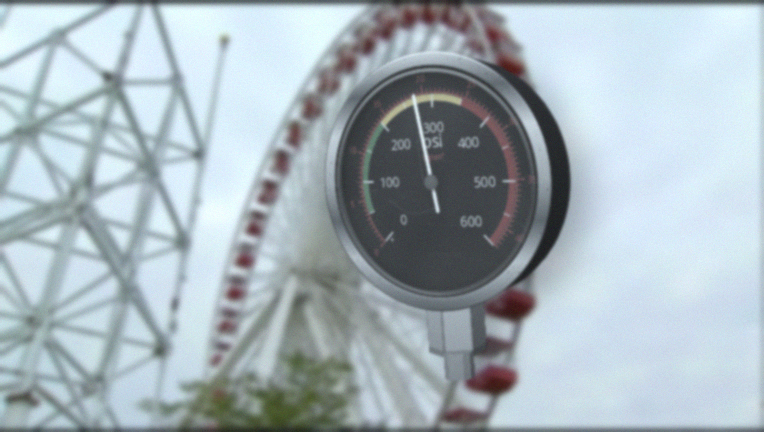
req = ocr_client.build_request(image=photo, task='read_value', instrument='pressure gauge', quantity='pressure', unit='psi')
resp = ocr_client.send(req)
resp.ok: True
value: 275 psi
